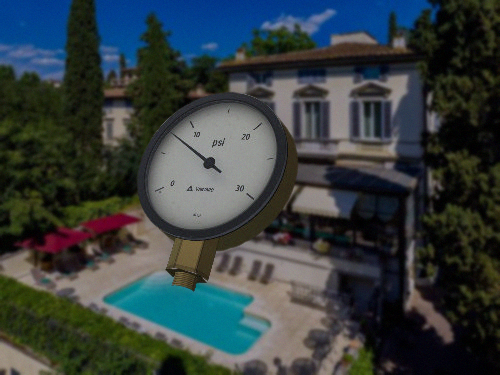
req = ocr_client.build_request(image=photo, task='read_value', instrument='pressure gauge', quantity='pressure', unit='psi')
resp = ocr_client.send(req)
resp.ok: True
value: 7.5 psi
